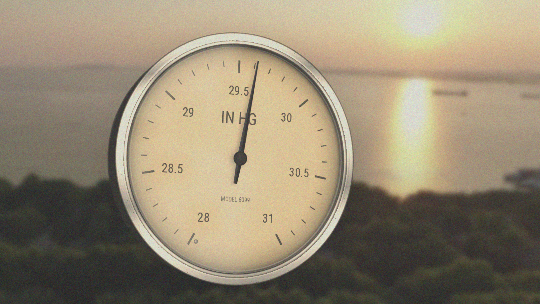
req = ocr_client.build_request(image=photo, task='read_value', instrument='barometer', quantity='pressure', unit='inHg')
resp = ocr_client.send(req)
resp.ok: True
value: 29.6 inHg
